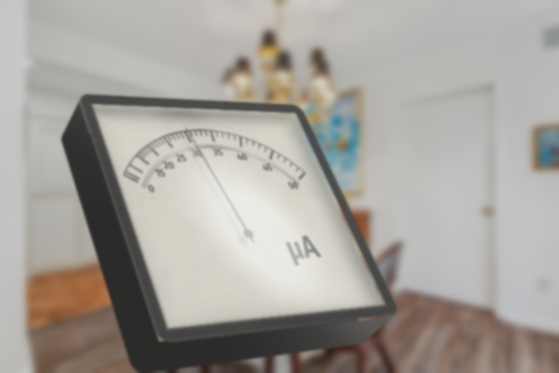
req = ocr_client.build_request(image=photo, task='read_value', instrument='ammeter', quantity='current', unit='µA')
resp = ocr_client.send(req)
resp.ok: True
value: 30 µA
